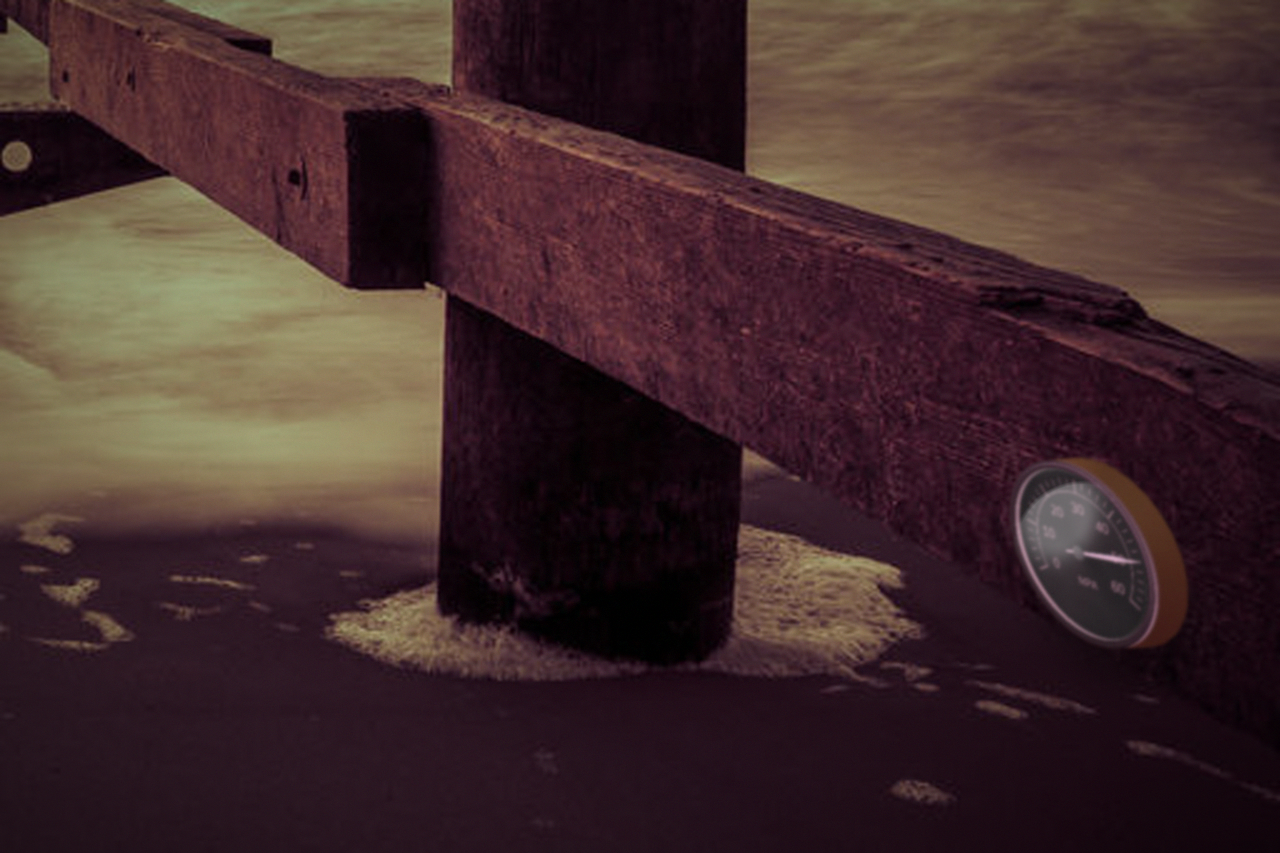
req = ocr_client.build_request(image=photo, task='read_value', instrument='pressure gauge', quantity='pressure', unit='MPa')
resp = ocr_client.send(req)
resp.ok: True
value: 50 MPa
